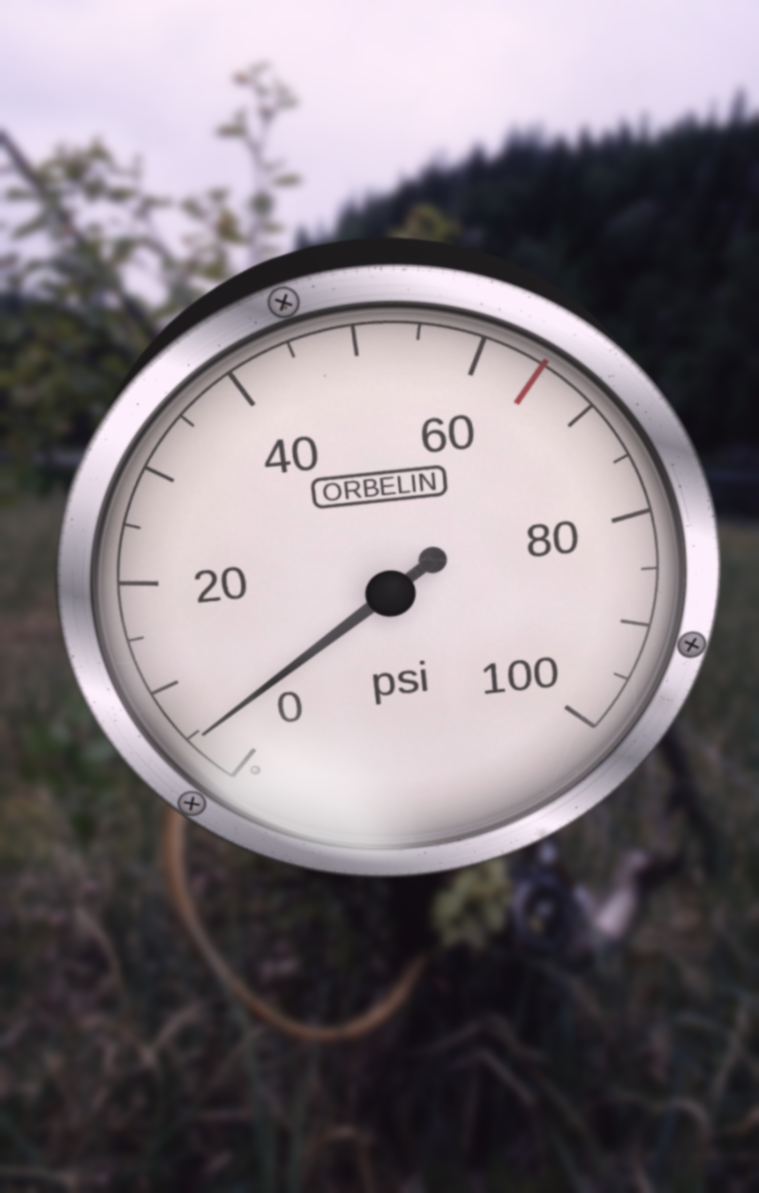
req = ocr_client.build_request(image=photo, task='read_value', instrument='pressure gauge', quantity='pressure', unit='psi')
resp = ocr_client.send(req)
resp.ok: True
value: 5 psi
